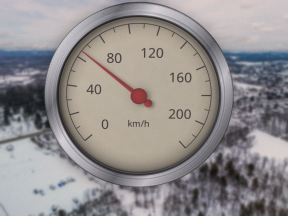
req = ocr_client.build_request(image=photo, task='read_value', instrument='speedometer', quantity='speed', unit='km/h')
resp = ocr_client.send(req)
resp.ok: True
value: 65 km/h
